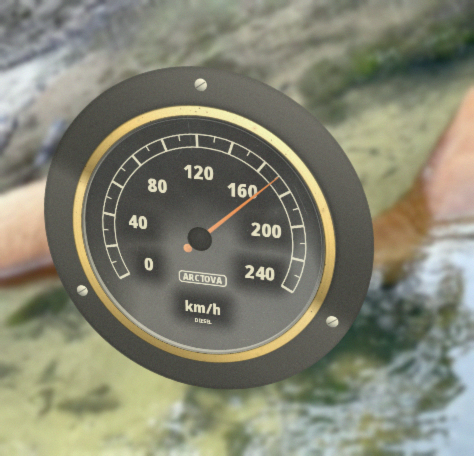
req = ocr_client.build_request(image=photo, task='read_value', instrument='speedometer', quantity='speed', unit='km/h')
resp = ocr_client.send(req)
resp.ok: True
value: 170 km/h
